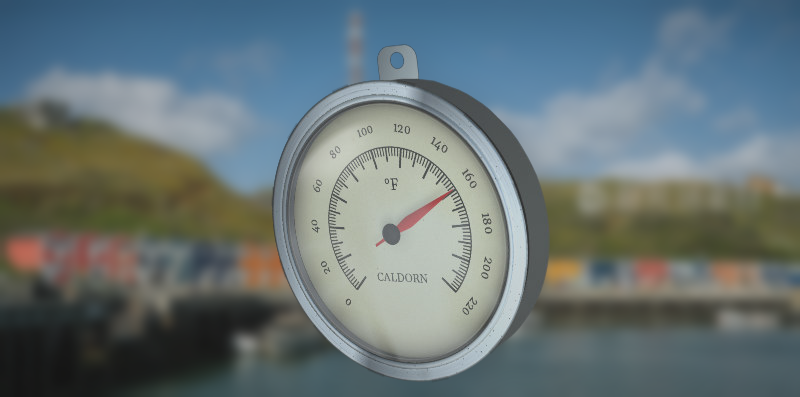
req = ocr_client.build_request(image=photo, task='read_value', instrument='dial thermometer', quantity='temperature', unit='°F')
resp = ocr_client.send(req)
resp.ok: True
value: 160 °F
